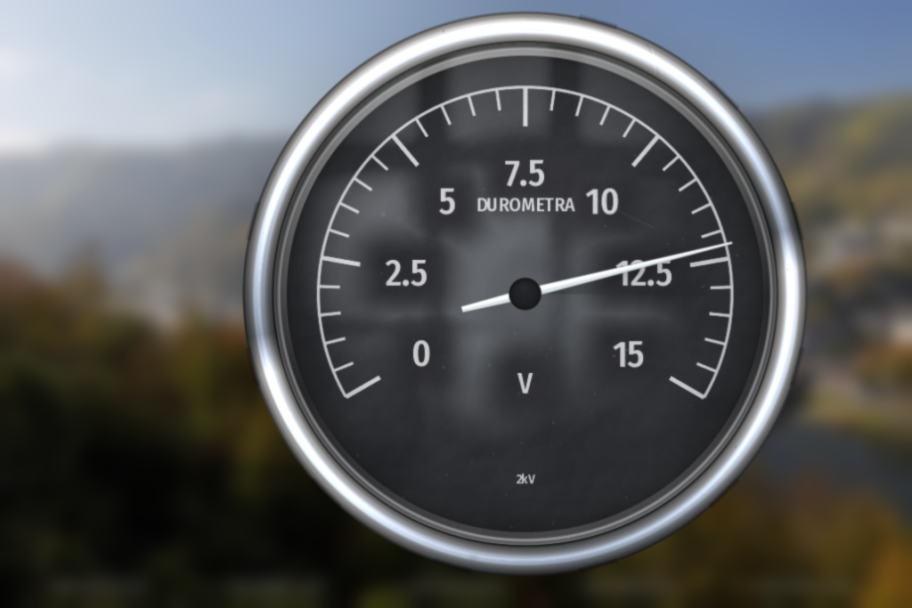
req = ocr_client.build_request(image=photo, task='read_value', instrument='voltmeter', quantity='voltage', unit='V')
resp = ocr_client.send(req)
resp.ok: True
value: 12.25 V
